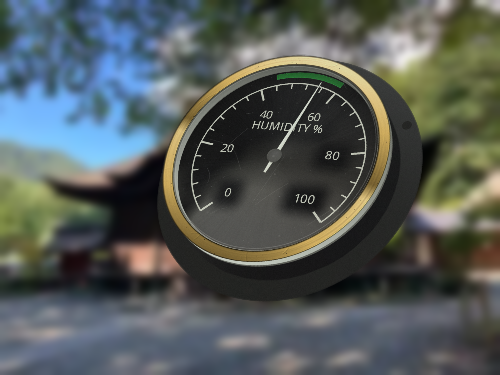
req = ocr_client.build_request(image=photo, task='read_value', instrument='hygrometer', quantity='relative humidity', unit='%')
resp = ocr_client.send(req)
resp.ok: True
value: 56 %
